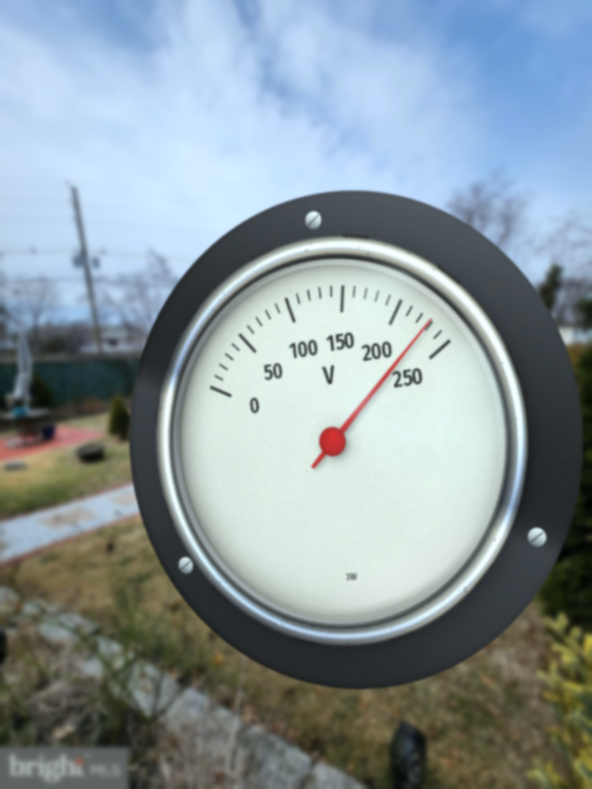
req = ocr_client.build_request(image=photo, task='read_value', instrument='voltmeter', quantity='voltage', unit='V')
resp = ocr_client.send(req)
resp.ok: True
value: 230 V
